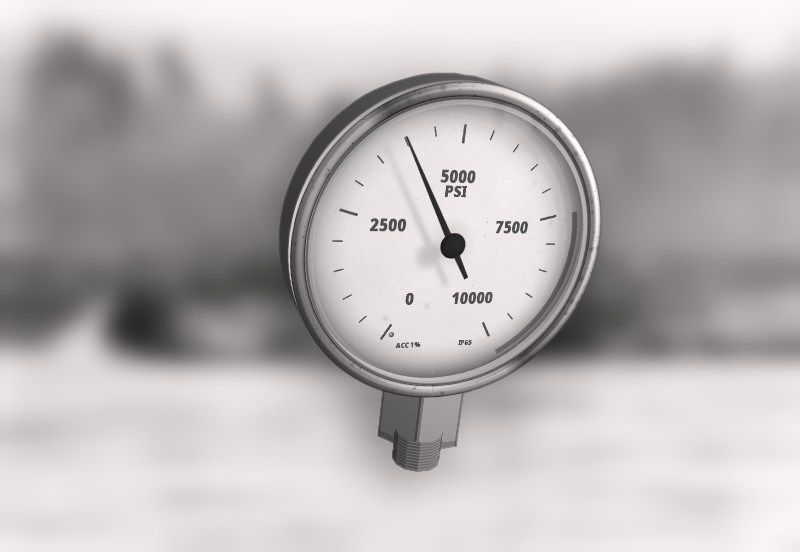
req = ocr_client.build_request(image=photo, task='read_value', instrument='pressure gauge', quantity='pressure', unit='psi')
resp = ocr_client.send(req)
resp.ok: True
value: 4000 psi
